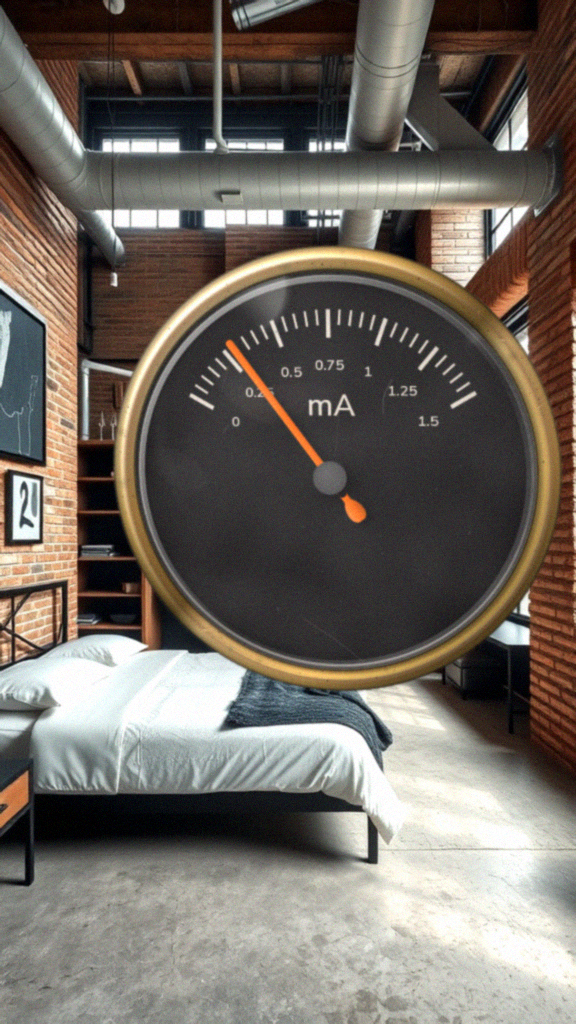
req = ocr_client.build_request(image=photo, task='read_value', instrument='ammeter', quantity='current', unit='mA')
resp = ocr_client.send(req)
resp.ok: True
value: 0.3 mA
